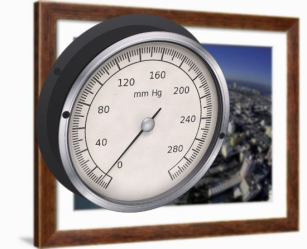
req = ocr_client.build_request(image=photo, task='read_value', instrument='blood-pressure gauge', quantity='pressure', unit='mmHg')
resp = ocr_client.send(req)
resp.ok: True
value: 10 mmHg
